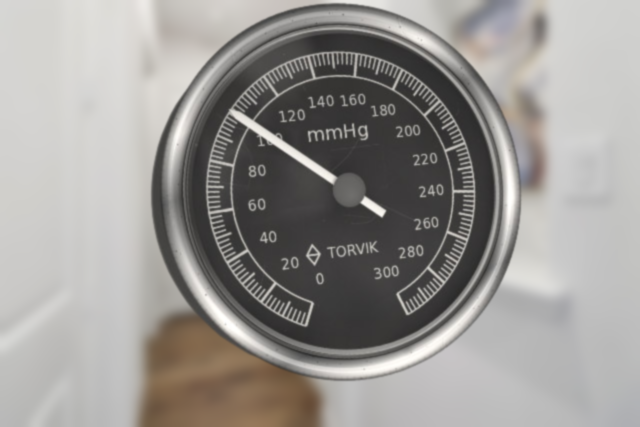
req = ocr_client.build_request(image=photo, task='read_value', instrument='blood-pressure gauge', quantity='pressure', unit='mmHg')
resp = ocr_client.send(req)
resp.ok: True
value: 100 mmHg
